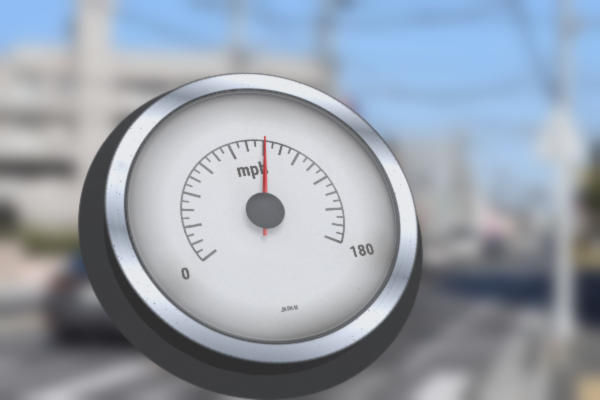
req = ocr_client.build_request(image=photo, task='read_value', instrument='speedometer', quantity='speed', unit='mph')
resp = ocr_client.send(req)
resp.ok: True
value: 100 mph
